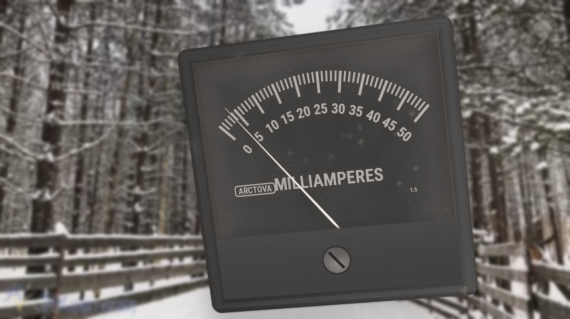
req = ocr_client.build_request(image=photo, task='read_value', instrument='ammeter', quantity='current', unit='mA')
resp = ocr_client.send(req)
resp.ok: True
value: 4 mA
